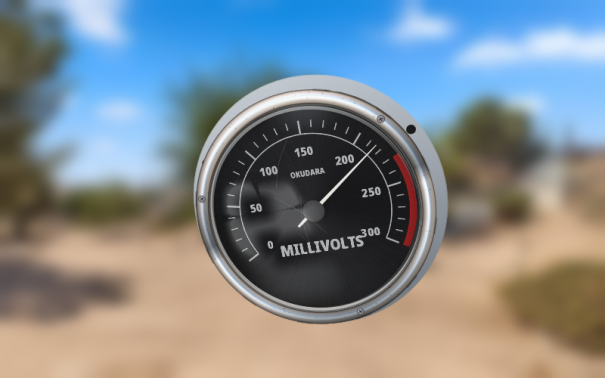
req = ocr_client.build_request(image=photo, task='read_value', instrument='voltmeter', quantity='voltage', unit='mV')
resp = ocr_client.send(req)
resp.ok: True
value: 215 mV
